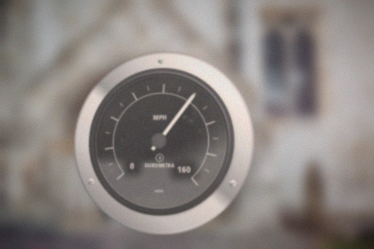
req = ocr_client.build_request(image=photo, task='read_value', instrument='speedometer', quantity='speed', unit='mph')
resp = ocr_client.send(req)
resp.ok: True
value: 100 mph
